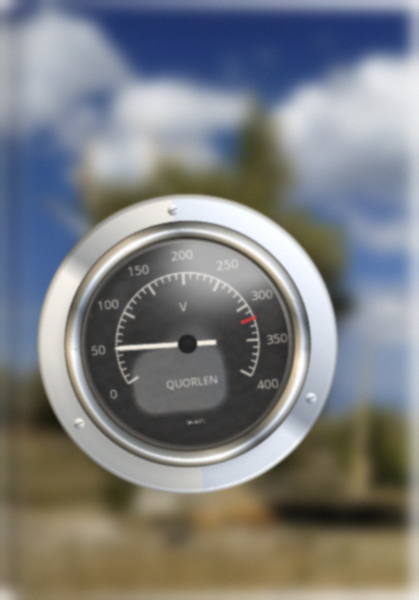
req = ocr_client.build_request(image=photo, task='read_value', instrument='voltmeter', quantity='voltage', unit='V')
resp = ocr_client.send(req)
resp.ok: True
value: 50 V
